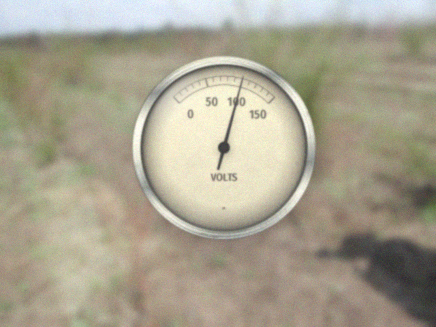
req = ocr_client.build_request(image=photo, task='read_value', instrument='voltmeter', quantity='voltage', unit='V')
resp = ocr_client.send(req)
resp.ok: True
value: 100 V
